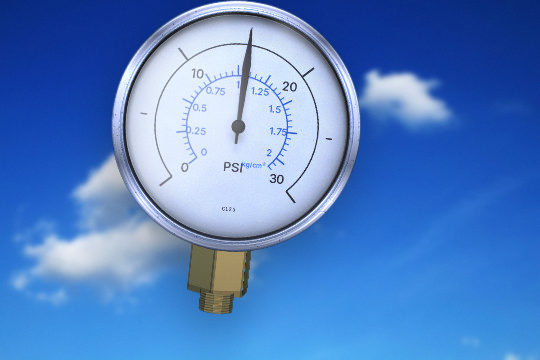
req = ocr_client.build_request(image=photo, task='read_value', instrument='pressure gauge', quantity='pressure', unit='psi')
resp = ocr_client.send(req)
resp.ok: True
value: 15 psi
